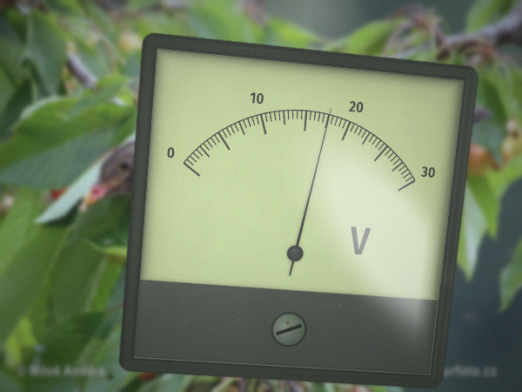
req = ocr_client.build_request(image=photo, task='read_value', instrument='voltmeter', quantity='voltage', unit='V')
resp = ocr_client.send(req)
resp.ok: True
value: 17.5 V
